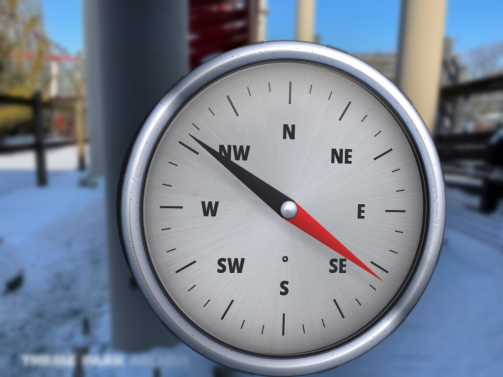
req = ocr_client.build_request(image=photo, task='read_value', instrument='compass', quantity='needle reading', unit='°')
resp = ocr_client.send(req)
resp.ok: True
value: 125 °
